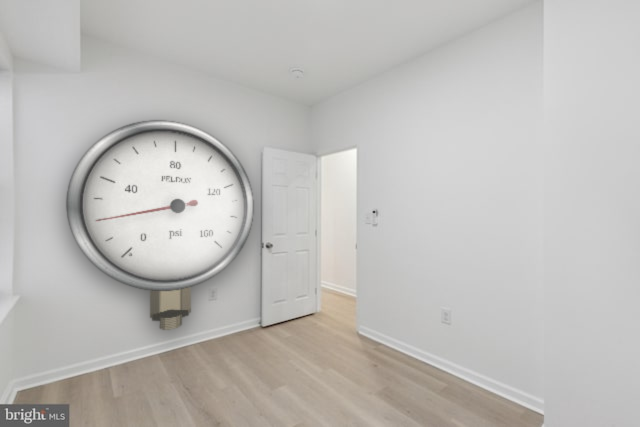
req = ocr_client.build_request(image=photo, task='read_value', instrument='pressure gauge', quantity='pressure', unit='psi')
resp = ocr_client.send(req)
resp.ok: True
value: 20 psi
